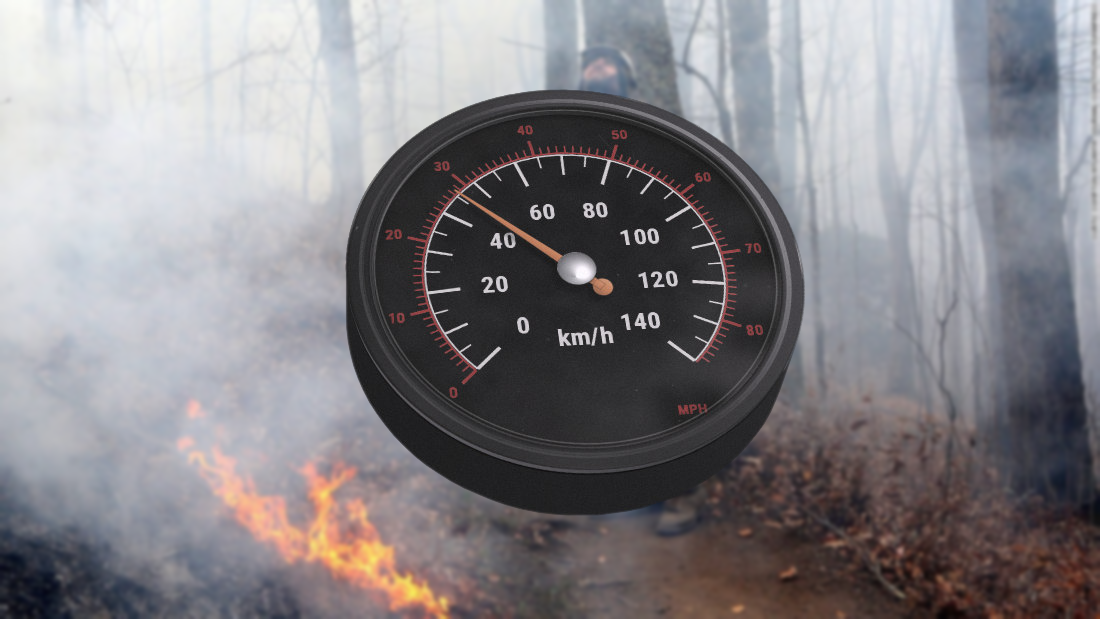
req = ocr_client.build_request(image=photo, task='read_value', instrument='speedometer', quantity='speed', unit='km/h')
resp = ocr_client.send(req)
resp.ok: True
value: 45 km/h
